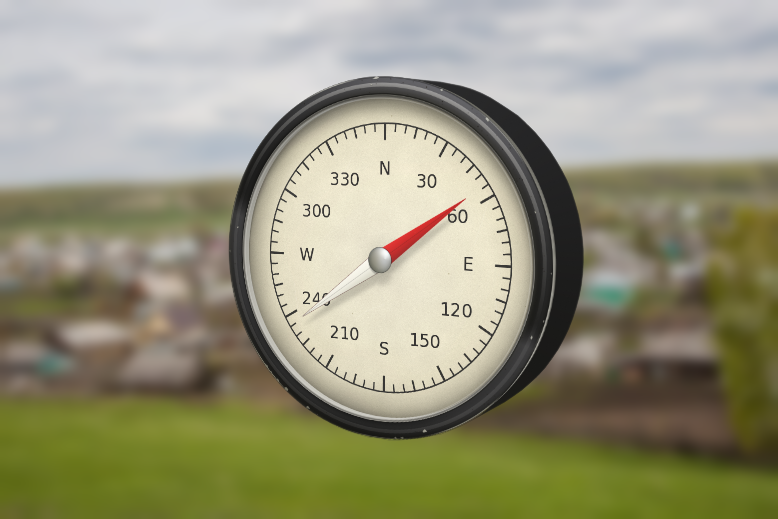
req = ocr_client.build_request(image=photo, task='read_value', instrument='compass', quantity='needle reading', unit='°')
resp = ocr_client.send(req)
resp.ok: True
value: 55 °
